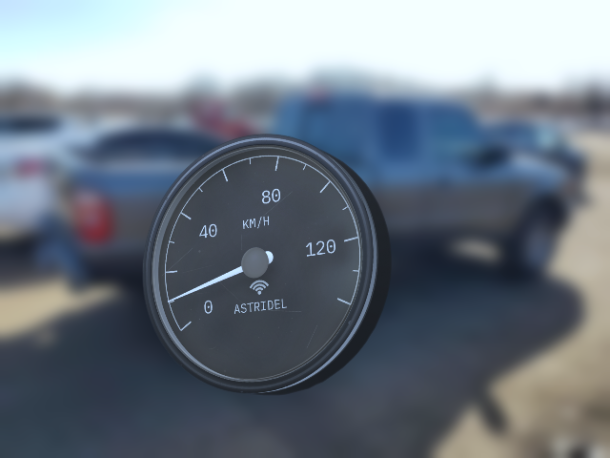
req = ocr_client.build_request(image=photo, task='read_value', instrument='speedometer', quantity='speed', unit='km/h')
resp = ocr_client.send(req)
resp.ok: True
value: 10 km/h
